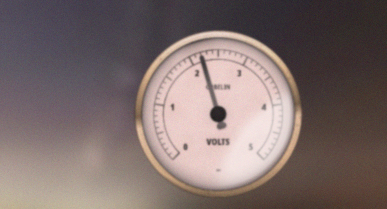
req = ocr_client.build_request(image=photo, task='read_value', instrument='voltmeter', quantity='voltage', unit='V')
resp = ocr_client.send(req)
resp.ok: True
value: 2.2 V
